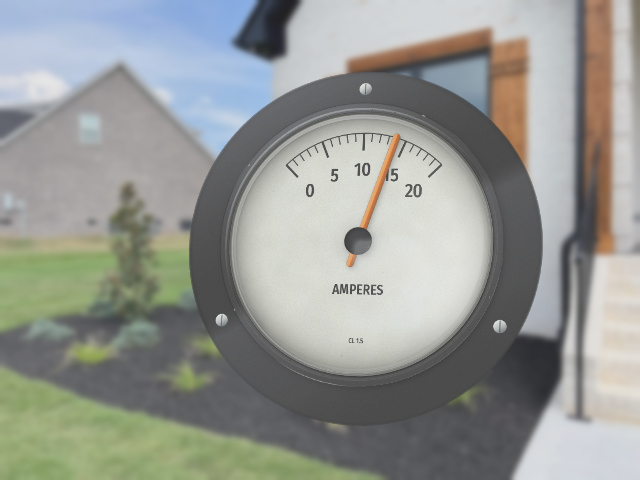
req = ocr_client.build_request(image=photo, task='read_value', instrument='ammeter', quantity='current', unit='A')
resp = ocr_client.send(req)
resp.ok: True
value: 14 A
